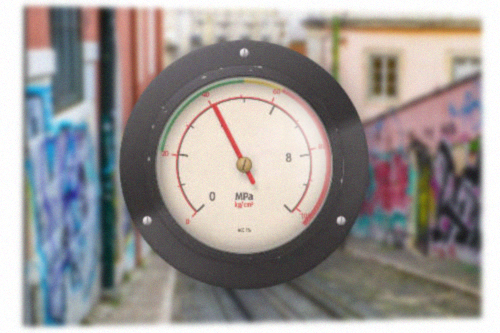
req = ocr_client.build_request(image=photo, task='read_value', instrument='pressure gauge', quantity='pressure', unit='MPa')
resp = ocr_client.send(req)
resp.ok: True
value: 4 MPa
